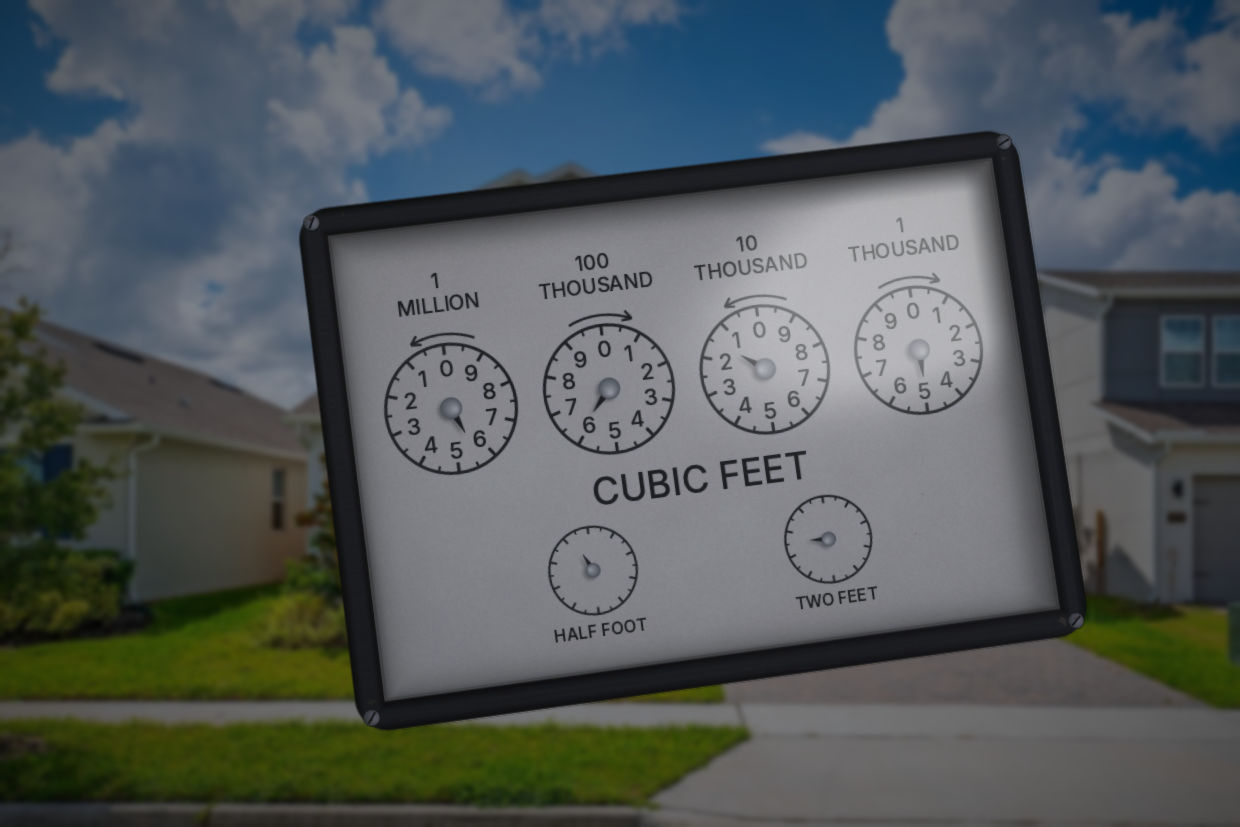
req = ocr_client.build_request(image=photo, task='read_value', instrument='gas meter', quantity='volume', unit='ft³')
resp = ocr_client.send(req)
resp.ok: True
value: 561500 ft³
